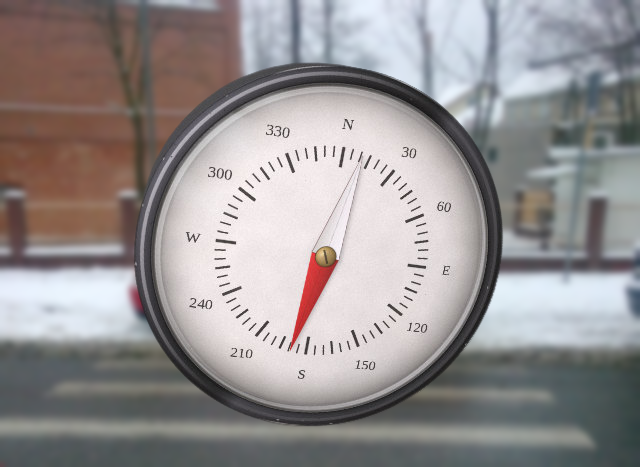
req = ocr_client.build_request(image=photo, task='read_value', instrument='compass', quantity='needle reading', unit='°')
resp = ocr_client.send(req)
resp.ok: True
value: 190 °
